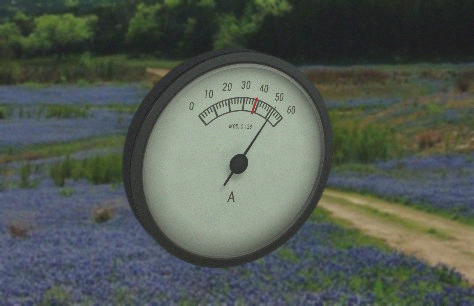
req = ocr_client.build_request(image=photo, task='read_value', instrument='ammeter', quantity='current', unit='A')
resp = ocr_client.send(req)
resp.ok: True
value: 50 A
